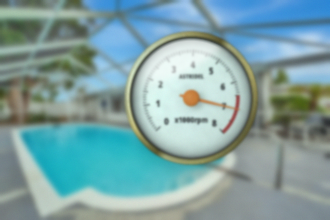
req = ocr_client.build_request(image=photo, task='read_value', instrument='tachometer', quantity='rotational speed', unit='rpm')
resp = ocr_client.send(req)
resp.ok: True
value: 7000 rpm
